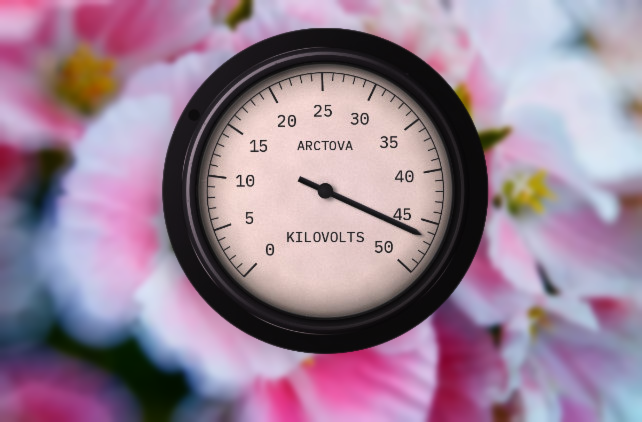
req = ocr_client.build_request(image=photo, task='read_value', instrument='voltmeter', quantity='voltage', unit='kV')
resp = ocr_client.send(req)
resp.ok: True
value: 46.5 kV
